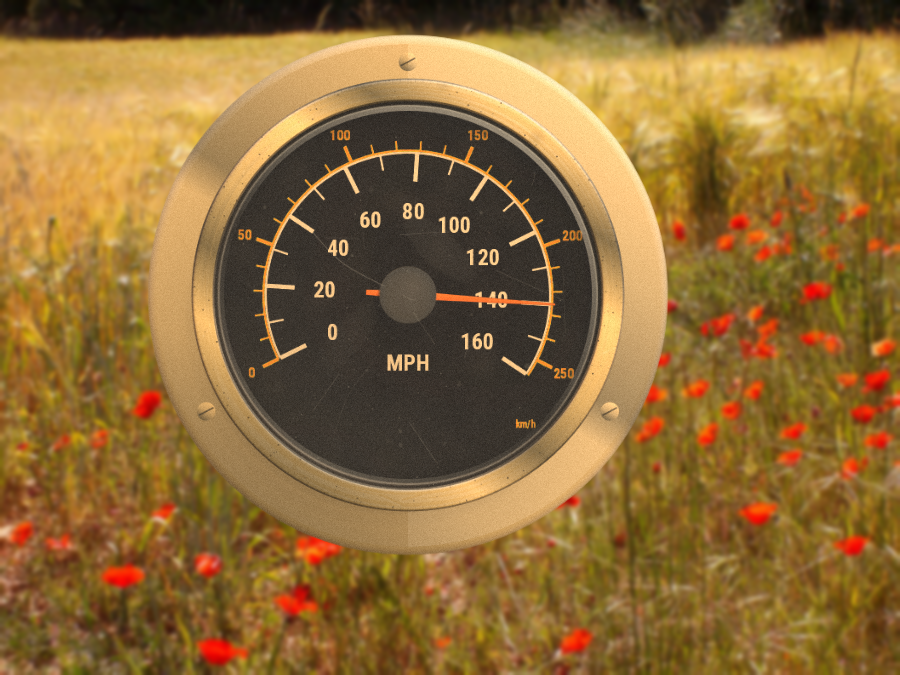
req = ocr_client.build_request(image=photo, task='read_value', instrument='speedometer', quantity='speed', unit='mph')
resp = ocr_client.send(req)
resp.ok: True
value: 140 mph
